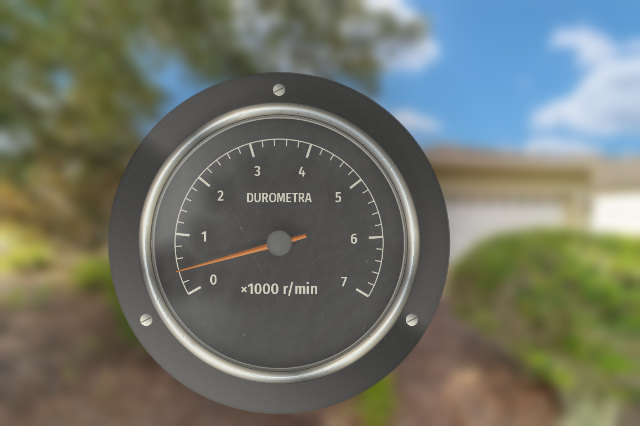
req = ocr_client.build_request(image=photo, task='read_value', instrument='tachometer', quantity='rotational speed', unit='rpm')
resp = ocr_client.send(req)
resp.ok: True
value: 400 rpm
